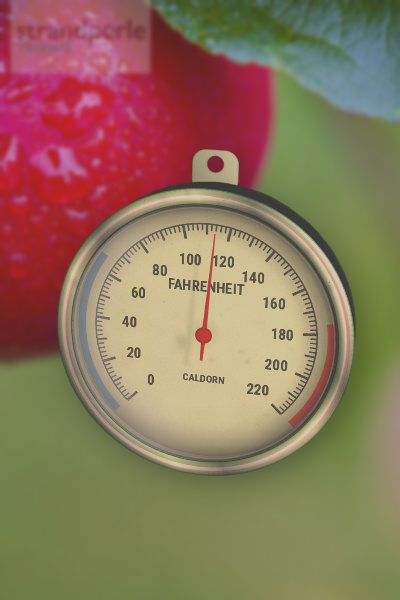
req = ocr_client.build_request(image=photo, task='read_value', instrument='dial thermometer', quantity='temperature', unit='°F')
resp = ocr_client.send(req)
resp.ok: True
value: 114 °F
